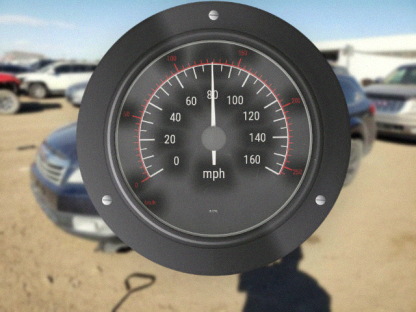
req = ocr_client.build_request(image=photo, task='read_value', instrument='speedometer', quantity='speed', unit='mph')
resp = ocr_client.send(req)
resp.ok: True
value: 80 mph
